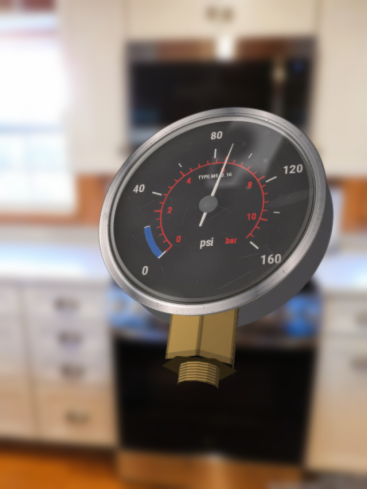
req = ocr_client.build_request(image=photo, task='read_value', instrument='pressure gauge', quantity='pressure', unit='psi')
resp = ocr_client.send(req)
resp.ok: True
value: 90 psi
